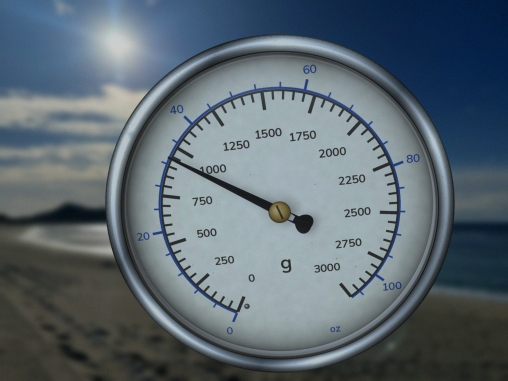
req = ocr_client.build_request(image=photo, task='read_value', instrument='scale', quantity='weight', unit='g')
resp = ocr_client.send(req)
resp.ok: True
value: 950 g
